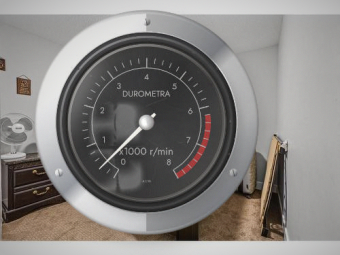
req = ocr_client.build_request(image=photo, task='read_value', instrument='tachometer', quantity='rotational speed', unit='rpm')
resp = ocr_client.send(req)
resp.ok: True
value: 400 rpm
